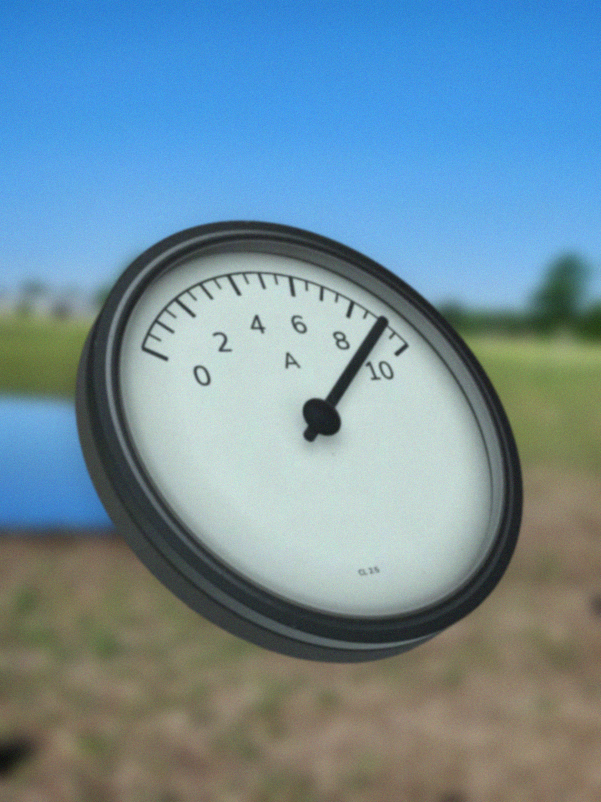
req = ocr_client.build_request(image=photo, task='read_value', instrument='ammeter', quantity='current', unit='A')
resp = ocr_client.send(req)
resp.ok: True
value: 9 A
